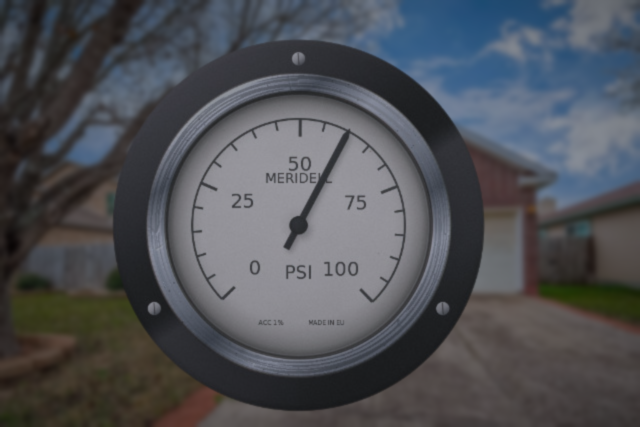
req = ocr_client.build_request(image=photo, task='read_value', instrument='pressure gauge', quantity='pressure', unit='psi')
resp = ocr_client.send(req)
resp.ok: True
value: 60 psi
